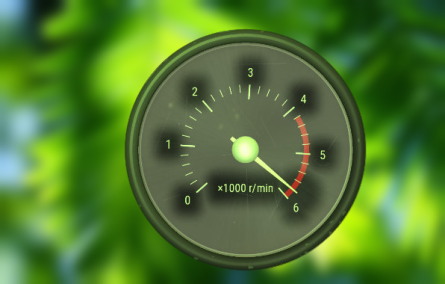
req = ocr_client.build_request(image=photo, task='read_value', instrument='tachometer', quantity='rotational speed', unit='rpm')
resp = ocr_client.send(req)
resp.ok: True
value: 5800 rpm
